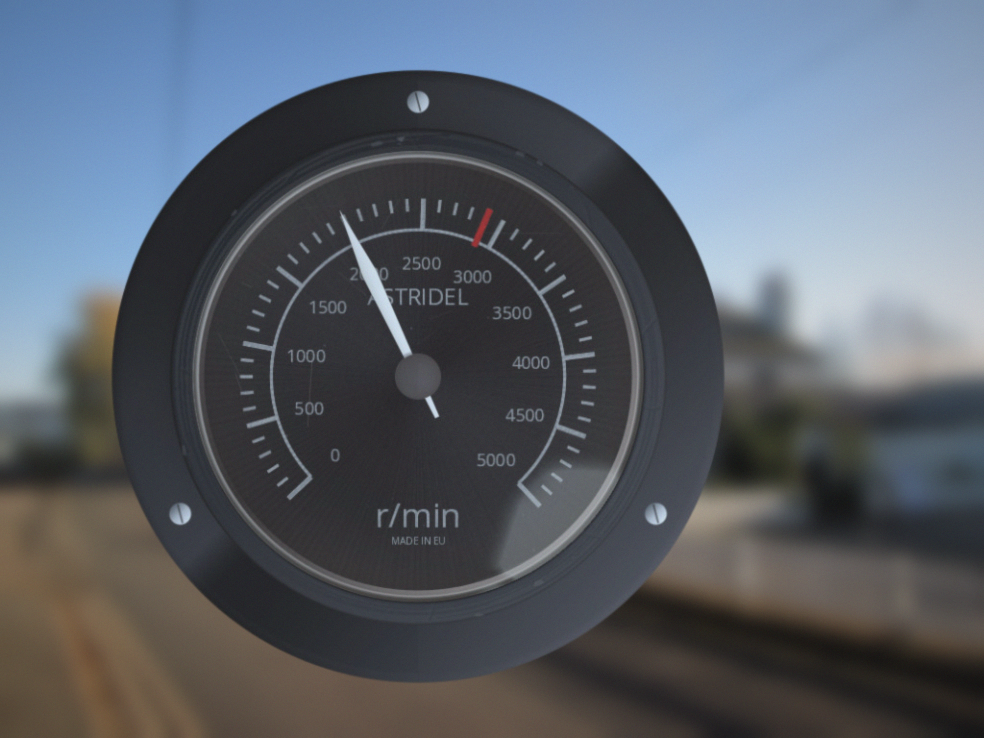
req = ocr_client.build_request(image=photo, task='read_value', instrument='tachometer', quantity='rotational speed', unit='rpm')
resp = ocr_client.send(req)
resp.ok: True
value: 2000 rpm
